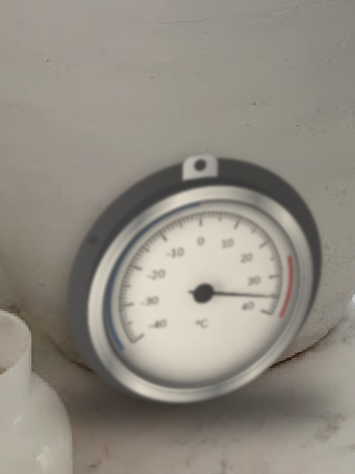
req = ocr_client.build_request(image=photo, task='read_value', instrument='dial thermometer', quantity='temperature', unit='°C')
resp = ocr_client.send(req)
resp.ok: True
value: 35 °C
